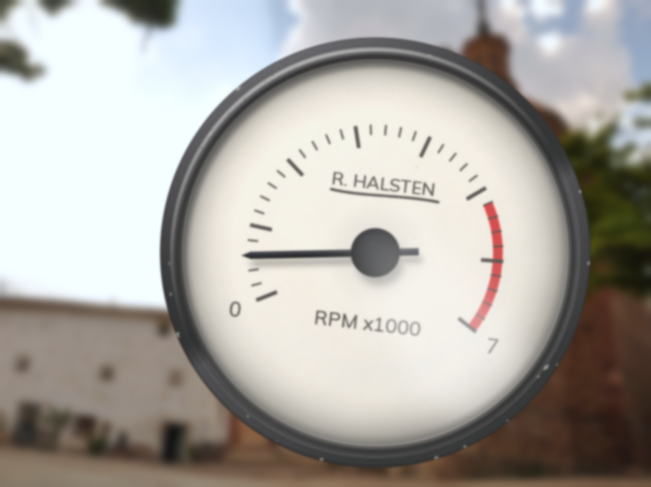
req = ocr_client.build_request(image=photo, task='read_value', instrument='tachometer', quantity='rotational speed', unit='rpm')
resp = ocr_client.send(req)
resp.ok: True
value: 600 rpm
